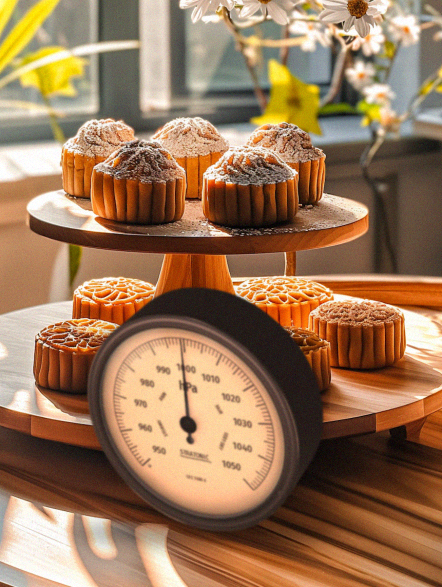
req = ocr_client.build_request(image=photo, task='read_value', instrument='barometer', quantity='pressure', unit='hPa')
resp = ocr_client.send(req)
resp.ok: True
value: 1000 hPa
